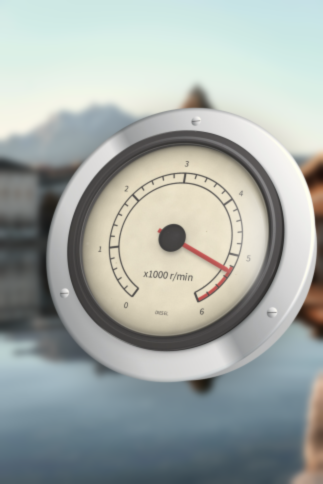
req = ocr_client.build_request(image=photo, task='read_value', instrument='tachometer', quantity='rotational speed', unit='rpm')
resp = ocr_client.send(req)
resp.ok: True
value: 5300 rpm
